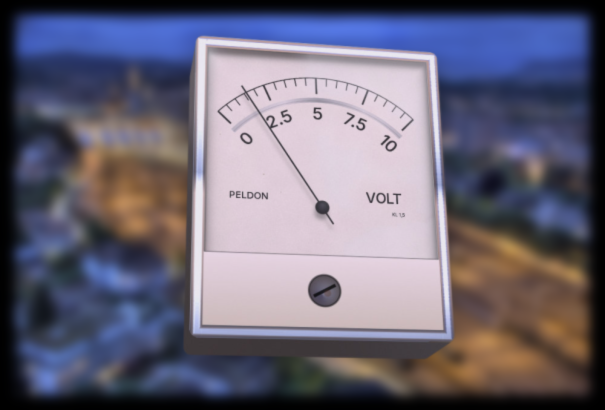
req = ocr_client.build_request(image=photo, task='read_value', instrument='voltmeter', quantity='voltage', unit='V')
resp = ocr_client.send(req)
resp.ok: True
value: 1.5 V
